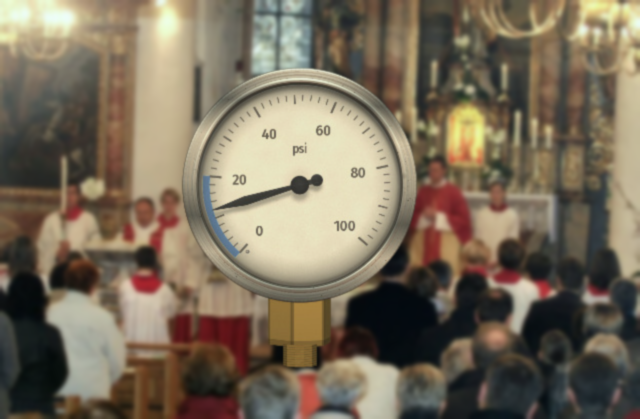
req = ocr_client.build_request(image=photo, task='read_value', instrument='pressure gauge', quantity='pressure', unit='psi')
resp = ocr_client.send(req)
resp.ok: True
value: 12 psi
